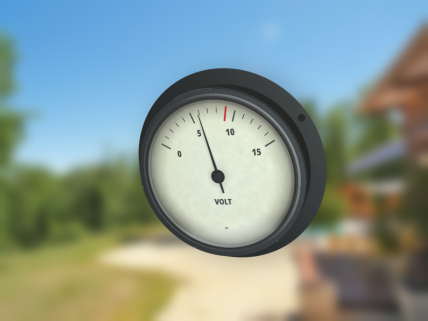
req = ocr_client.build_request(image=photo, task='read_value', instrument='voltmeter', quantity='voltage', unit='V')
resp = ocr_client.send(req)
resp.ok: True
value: 6 V
